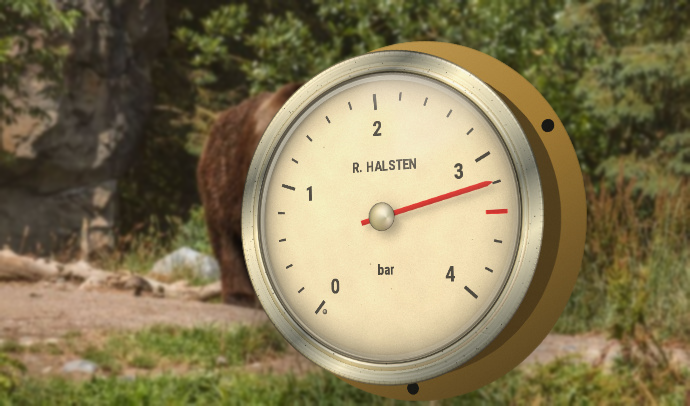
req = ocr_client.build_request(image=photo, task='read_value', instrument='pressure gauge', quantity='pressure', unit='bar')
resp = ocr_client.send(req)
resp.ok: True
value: 3.2 bar
